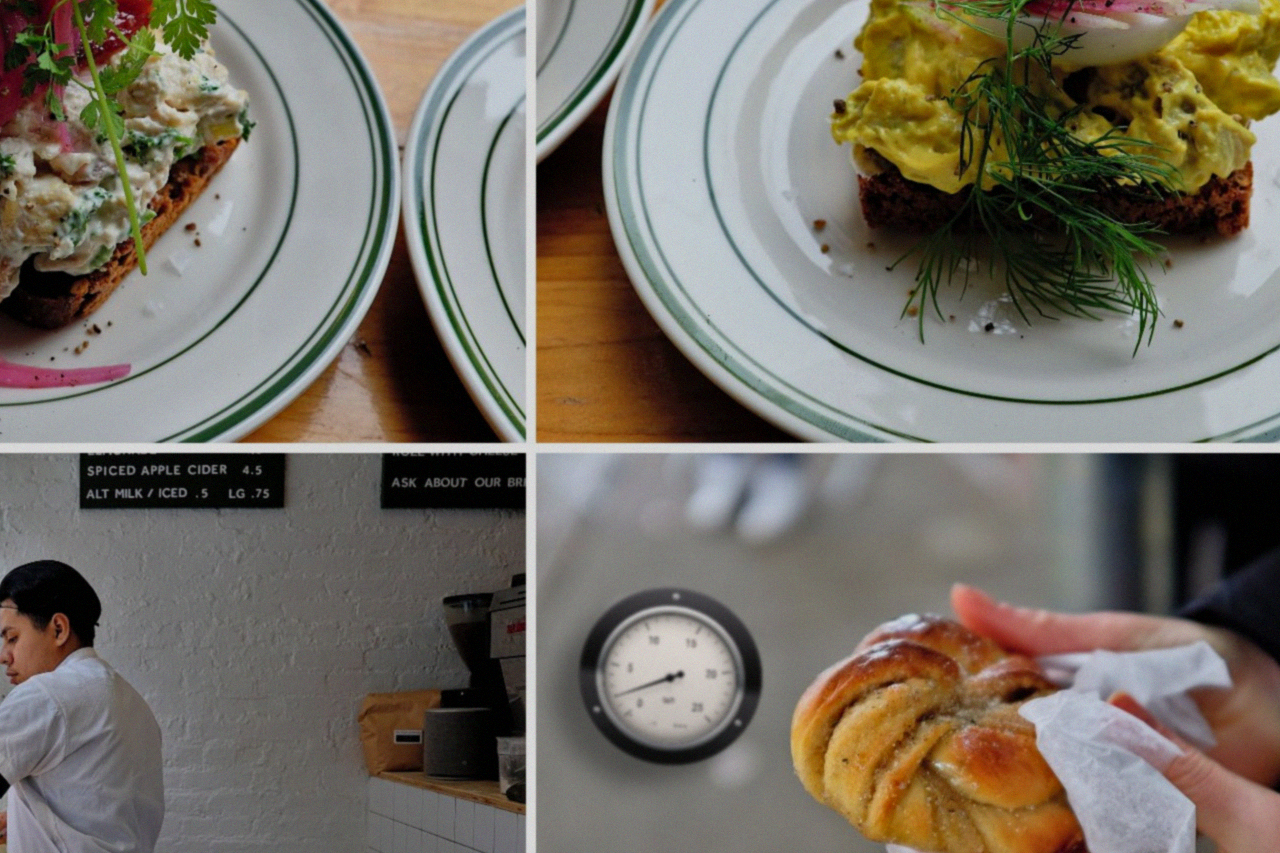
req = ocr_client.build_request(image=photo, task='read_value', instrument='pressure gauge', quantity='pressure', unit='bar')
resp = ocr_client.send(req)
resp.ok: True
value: 2 bar
